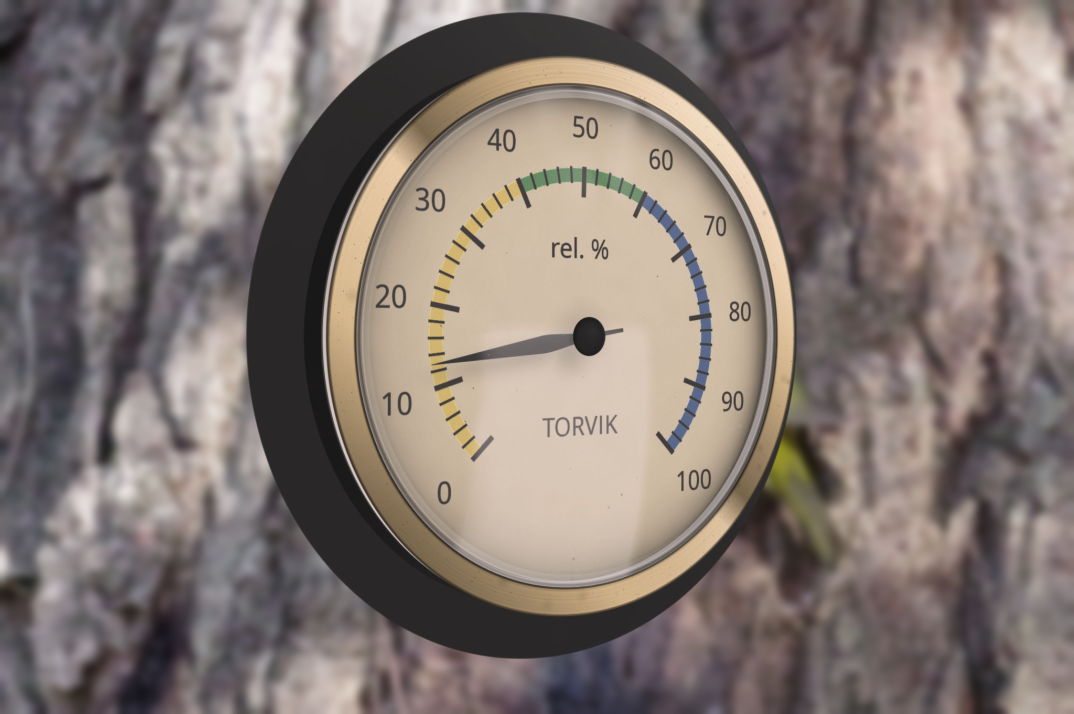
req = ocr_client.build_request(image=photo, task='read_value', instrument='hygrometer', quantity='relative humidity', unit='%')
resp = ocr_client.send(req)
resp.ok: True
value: 13 %
